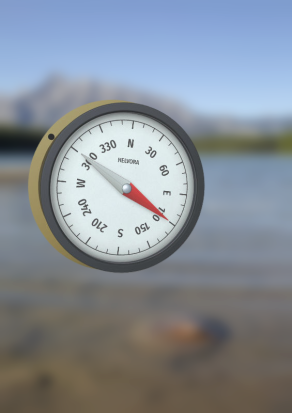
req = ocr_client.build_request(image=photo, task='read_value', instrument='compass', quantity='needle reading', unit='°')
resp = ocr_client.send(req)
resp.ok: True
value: 120 °
